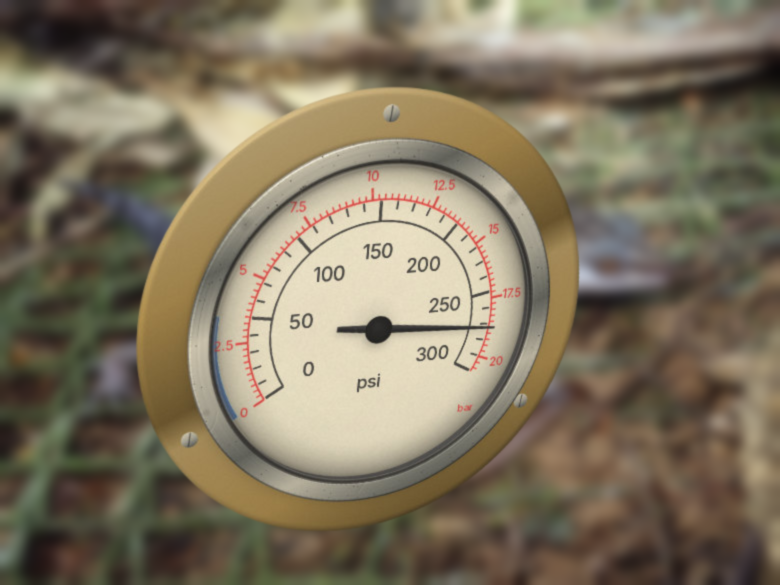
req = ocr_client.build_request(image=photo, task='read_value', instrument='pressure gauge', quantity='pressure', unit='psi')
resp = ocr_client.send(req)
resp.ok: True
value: 270 psi
